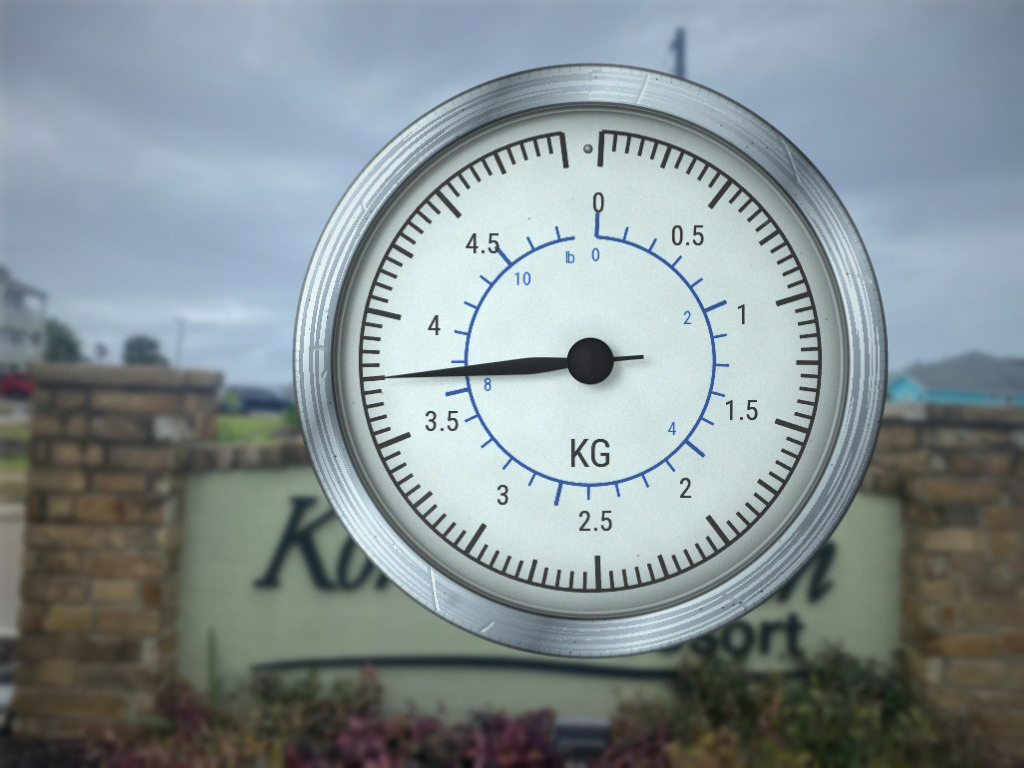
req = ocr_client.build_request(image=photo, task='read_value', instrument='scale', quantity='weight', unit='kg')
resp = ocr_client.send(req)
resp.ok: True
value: 3.75 kg
